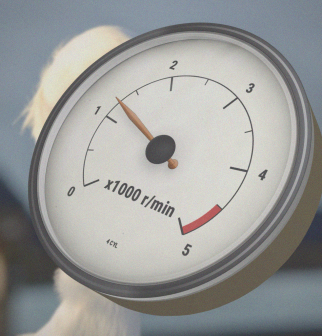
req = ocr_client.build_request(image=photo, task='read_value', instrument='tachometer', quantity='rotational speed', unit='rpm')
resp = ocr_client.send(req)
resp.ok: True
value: 1250 rpm
